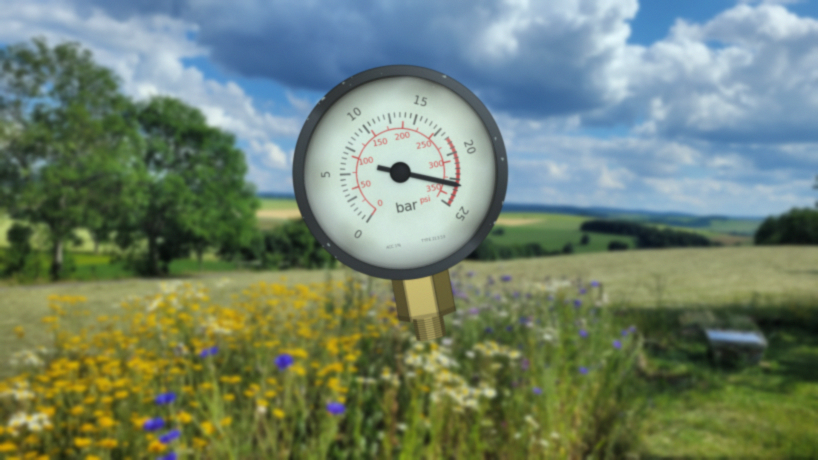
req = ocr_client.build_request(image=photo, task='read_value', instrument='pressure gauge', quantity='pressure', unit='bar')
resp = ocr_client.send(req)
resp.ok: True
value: 23 bar
